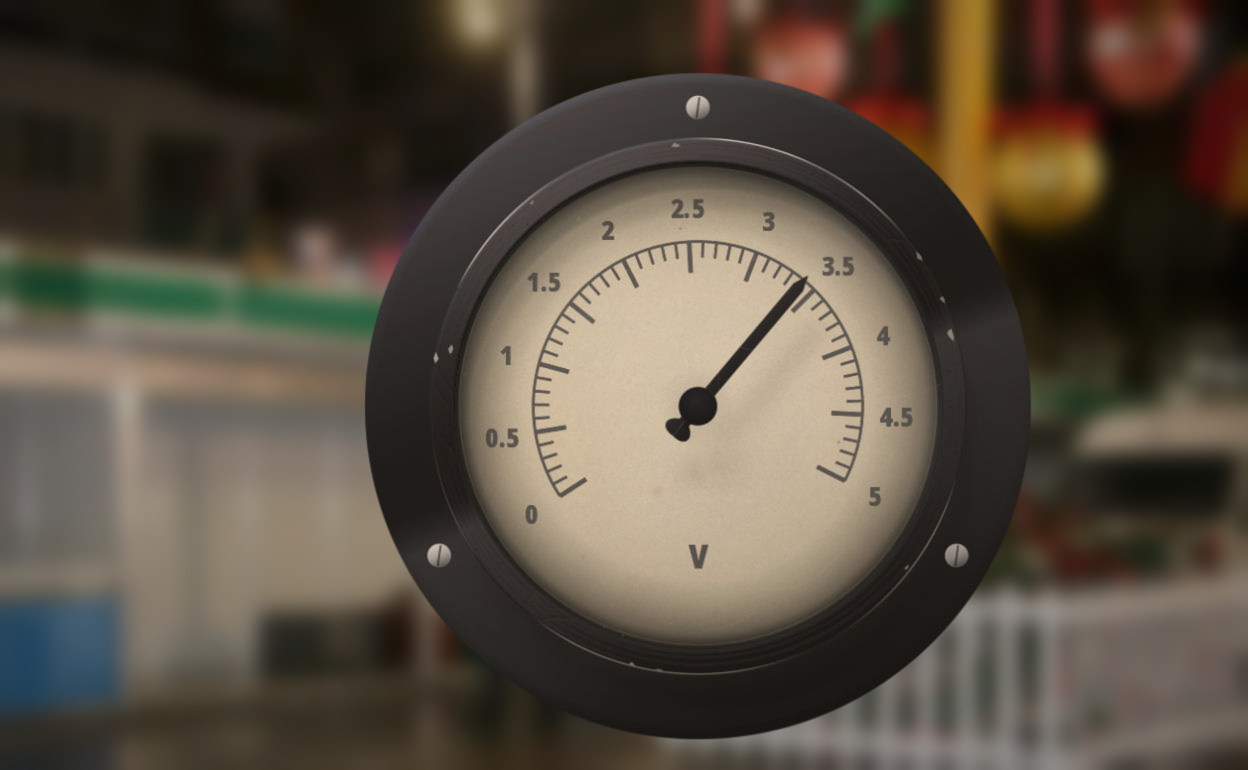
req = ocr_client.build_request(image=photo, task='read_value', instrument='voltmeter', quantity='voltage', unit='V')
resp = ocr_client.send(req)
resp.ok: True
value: 3.4 V
